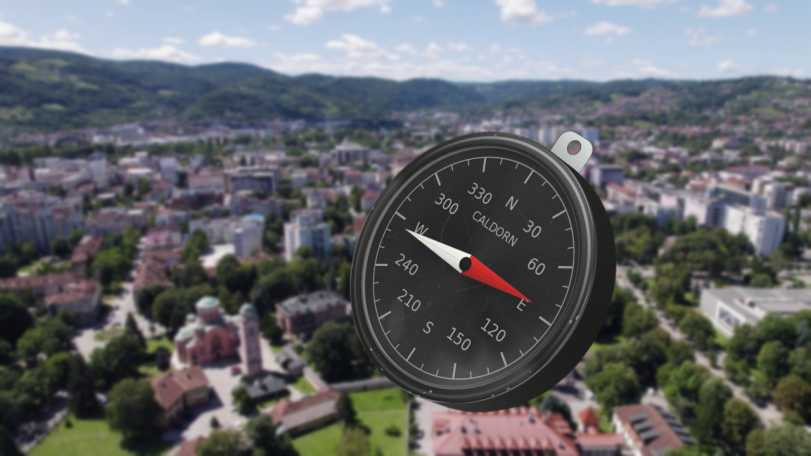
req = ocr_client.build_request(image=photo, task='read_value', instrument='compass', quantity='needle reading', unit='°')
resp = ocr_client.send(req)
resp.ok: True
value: 85 °
